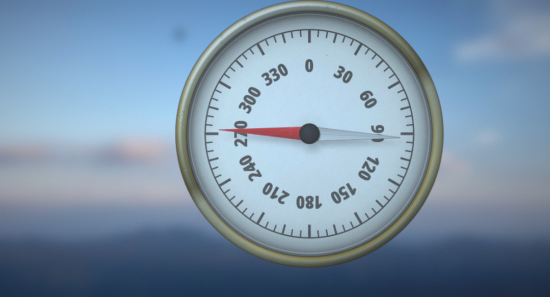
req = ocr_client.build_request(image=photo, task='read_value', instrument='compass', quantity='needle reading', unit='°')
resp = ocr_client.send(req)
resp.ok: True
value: 272.5 °
